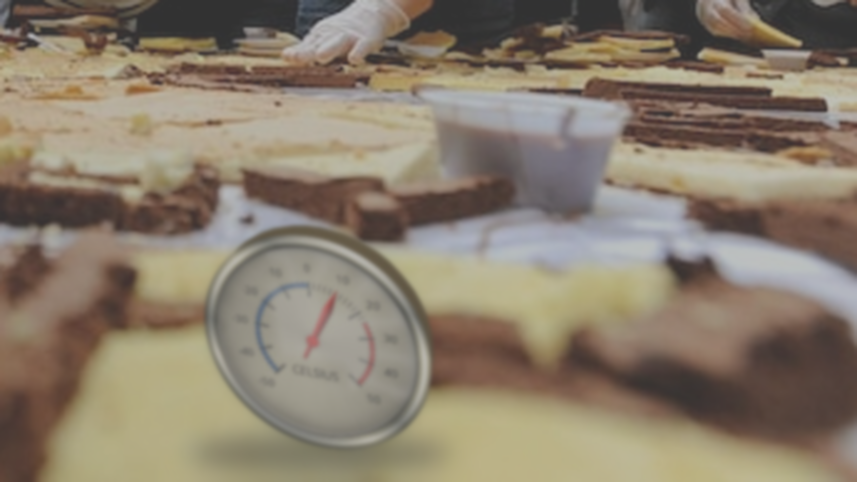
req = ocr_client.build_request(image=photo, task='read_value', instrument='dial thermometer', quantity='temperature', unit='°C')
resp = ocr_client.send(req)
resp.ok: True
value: 10 °C
